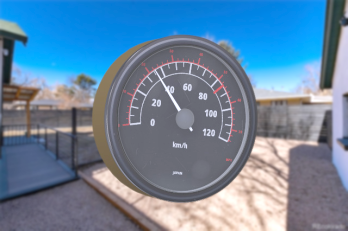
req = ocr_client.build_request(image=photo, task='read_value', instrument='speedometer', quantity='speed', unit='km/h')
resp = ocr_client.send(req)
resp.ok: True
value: 35 km/h
